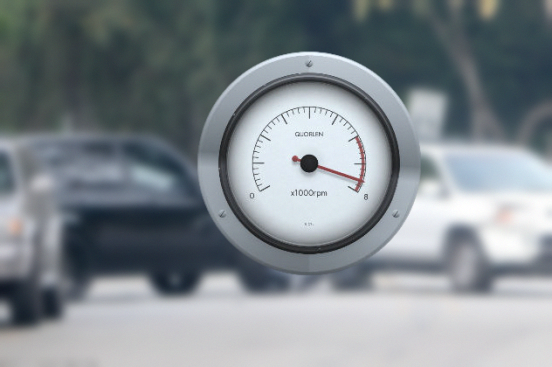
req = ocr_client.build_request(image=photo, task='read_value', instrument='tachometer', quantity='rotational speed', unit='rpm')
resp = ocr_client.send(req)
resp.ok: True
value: 7600 rpm
